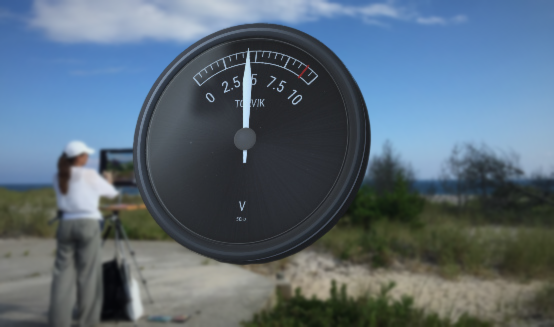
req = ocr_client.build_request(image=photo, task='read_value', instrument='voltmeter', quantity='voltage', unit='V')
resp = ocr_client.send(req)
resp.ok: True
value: 4.5 V
